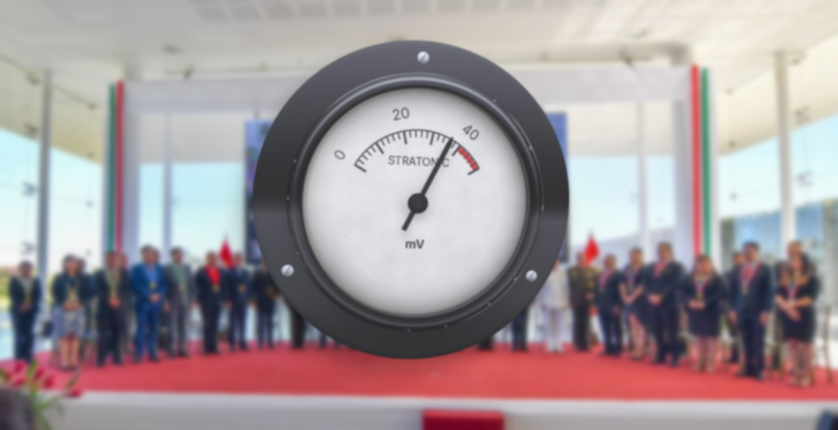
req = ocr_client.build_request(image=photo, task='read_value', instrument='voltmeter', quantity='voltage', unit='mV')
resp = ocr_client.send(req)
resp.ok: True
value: 36 mV
